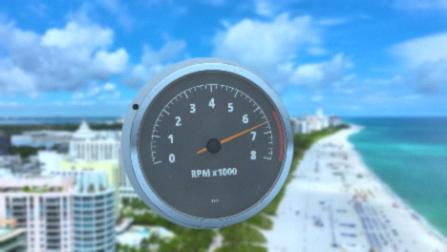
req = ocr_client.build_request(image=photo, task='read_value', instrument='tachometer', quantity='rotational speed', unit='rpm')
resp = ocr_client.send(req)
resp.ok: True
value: 6600 rpm
